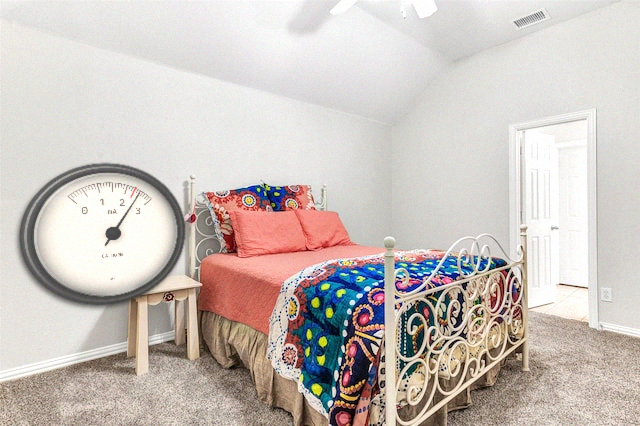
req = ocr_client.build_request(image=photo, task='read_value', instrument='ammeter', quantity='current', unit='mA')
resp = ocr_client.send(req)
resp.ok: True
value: 2.5 mA
